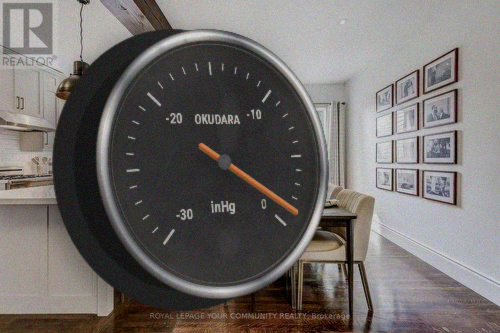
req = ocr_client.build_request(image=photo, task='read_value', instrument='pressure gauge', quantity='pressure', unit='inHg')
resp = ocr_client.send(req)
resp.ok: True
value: -1 inHg
